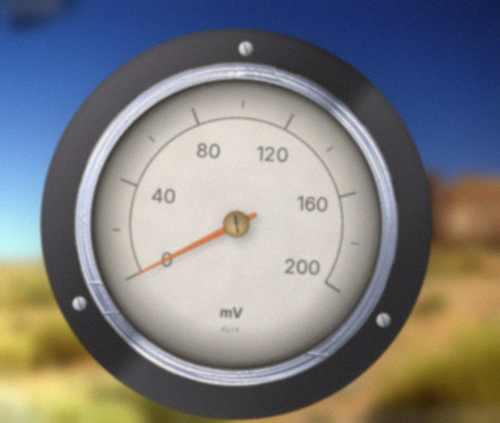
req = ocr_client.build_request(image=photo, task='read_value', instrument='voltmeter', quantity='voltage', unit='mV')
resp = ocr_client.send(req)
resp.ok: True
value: 0 mV
